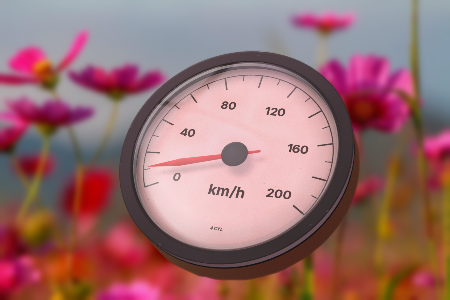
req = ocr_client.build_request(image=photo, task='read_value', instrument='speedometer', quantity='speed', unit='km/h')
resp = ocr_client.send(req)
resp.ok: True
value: 10 km/h
